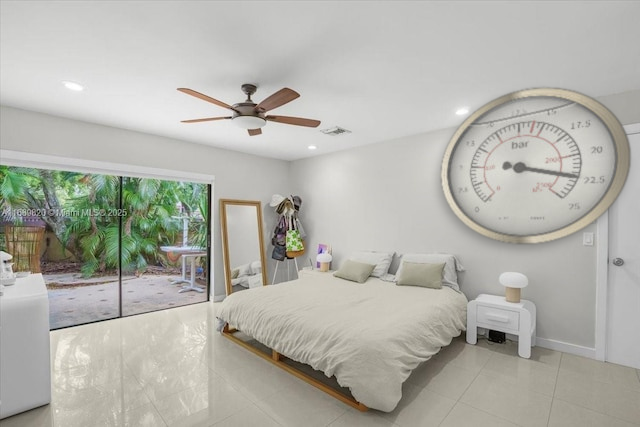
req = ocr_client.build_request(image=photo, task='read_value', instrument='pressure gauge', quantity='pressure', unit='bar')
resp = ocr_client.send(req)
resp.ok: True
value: 22.5 bar
